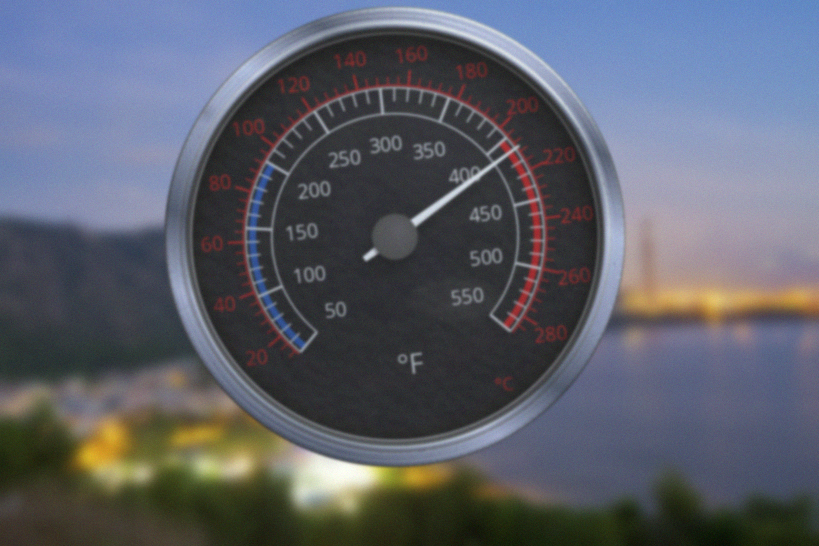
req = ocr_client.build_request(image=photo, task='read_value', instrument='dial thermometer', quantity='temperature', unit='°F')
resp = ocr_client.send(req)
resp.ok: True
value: 410 °F
